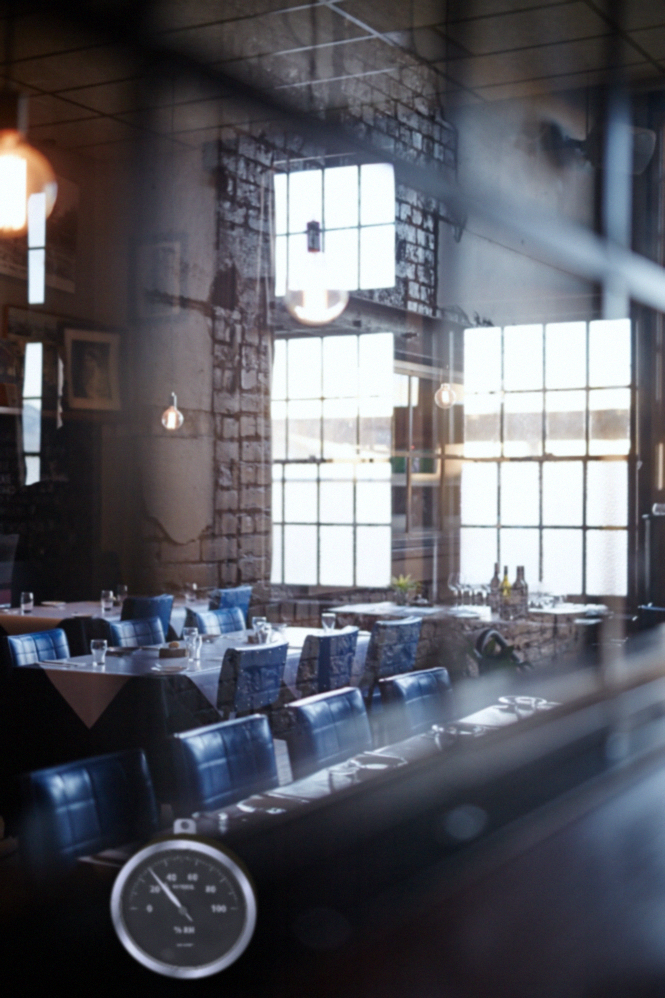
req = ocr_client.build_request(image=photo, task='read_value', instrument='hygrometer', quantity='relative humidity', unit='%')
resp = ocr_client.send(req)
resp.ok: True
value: 30 %
